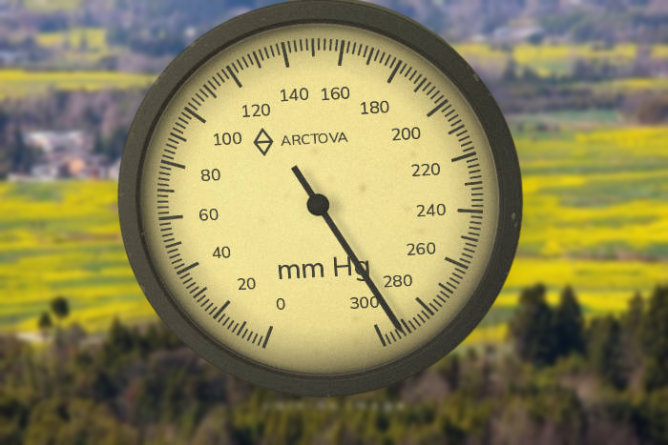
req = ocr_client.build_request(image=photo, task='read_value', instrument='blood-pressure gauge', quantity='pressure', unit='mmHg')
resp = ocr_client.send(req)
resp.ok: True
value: 292 mmHg
